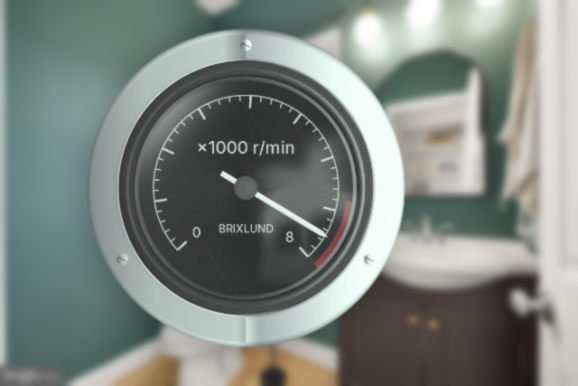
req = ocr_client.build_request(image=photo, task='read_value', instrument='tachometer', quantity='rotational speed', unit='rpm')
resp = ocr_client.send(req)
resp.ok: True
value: 7500 rpm
